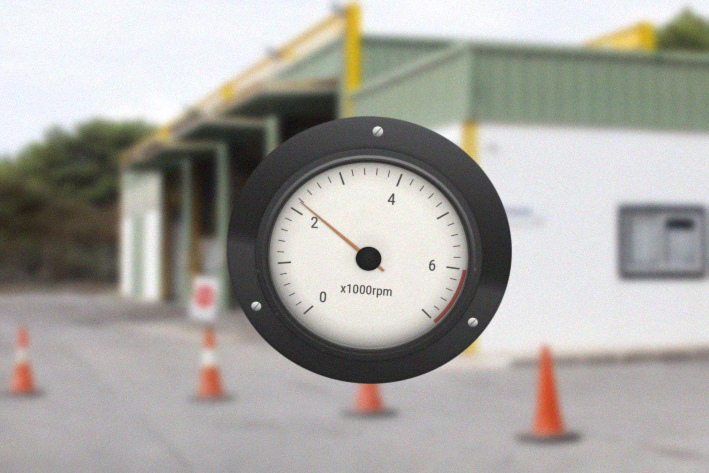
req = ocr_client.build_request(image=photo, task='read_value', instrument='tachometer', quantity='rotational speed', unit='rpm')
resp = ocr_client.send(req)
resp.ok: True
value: 2200 rpm
